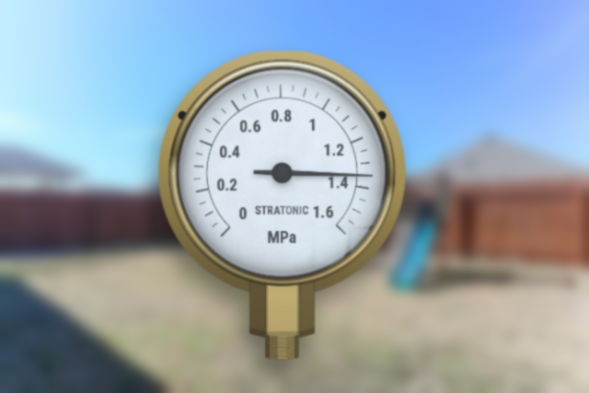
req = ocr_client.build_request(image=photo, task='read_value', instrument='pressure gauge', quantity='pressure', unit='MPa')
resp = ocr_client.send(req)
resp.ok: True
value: 1.35 MPa
